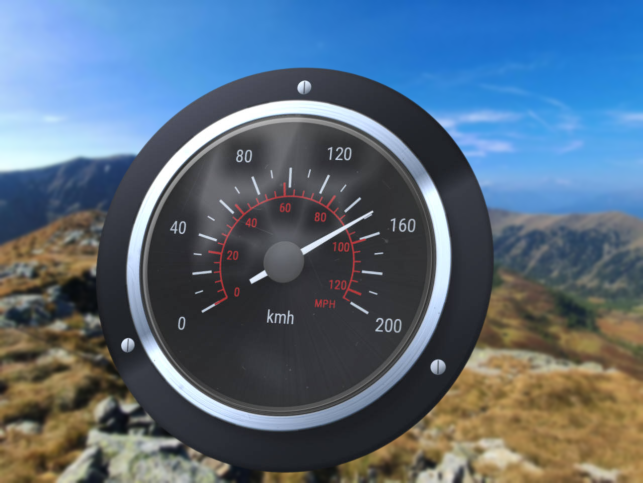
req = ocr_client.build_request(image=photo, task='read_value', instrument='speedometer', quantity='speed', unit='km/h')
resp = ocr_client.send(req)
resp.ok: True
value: 150 km/h
